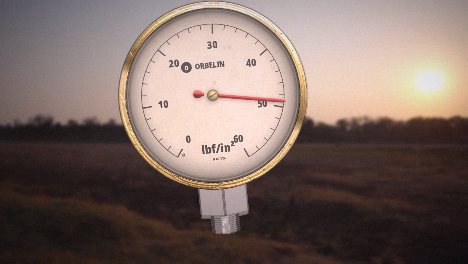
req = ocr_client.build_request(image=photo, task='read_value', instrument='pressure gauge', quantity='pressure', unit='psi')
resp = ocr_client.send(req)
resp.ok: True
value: 49 psi
